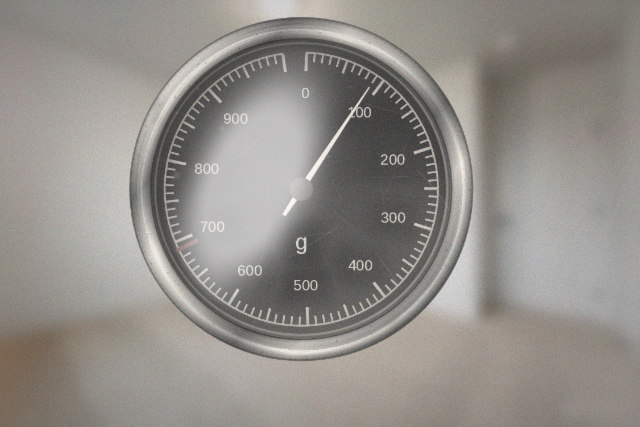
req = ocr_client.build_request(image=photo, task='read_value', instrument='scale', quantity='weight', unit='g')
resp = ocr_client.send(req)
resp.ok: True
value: 90 g
